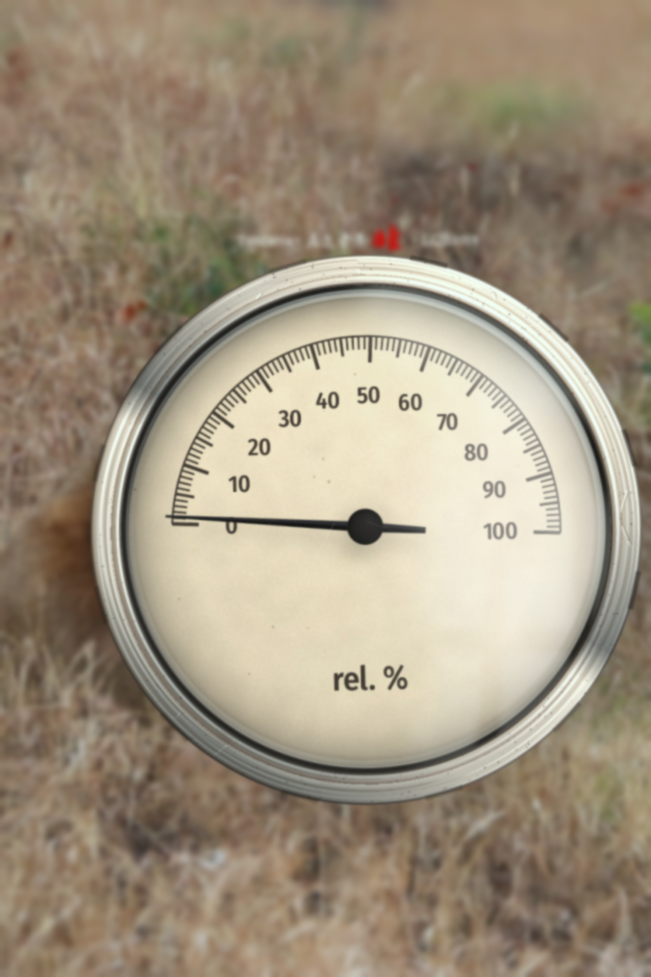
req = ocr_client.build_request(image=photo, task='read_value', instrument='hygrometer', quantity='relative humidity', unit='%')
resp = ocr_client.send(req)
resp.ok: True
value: 1 %
